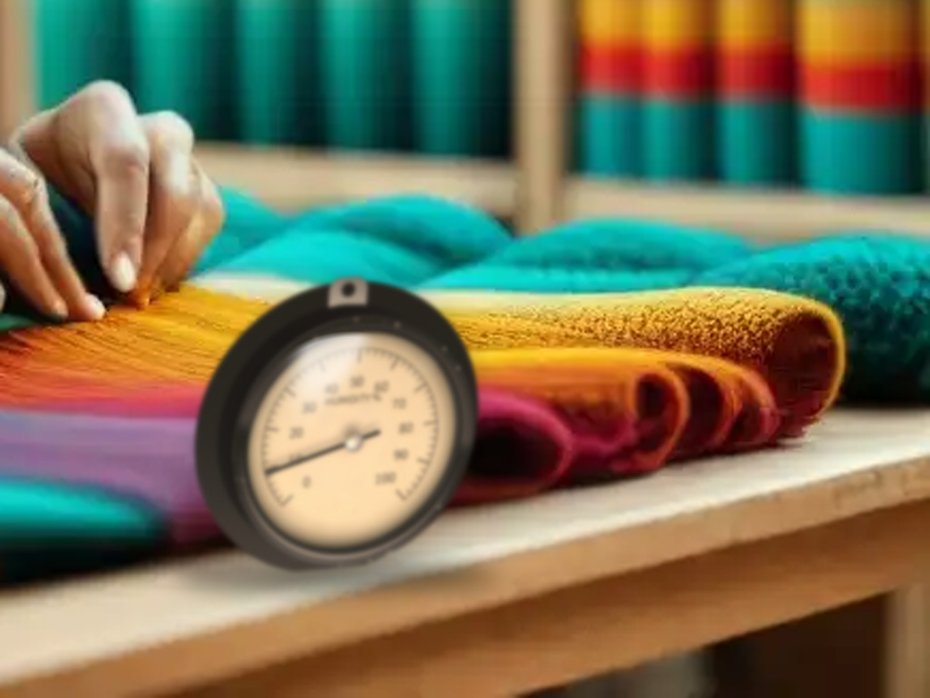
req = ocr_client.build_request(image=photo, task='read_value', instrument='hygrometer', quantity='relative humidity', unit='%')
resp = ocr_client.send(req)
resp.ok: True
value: 10 %
